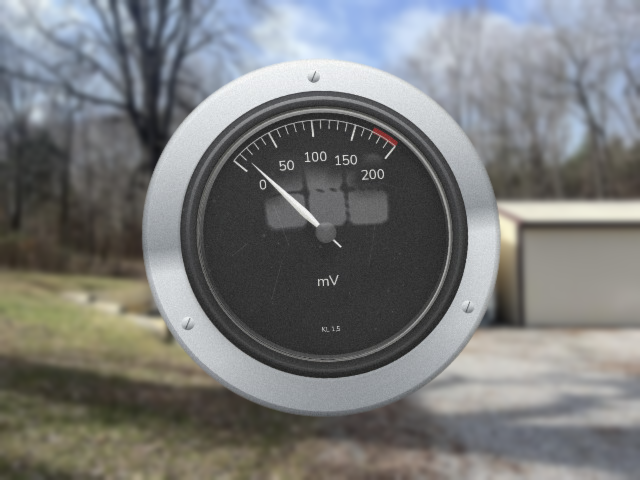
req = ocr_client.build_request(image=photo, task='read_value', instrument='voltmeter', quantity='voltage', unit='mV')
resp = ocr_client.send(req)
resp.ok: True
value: 10 mV
